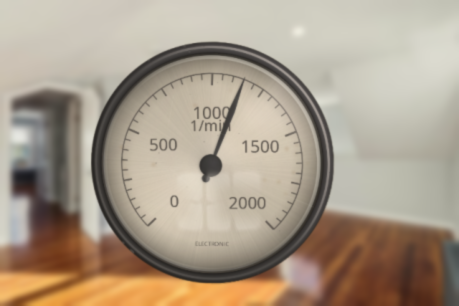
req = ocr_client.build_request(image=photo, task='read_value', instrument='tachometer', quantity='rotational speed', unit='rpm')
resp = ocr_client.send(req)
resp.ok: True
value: 1150 rpm
